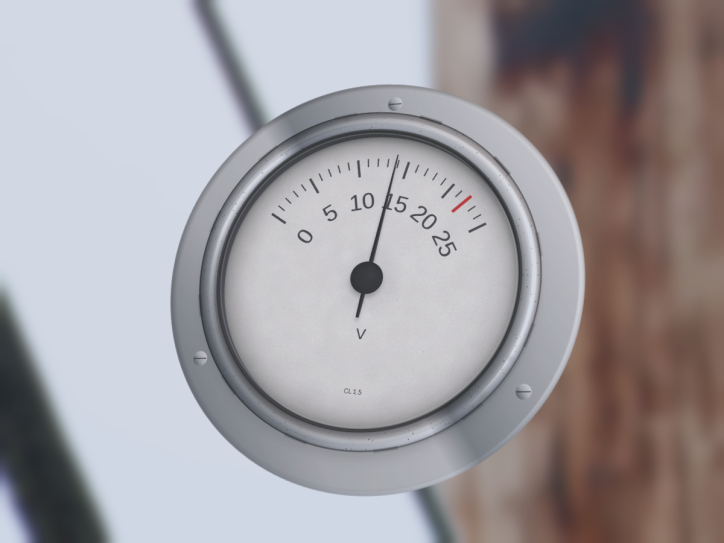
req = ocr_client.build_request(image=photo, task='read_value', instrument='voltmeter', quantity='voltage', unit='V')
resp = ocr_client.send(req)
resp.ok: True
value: 14 V
